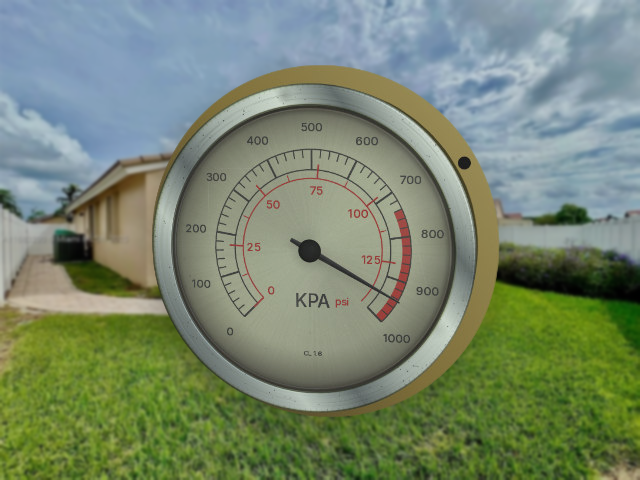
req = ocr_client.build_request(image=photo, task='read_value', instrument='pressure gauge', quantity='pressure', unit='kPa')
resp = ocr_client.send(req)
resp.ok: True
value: 940 kPa
